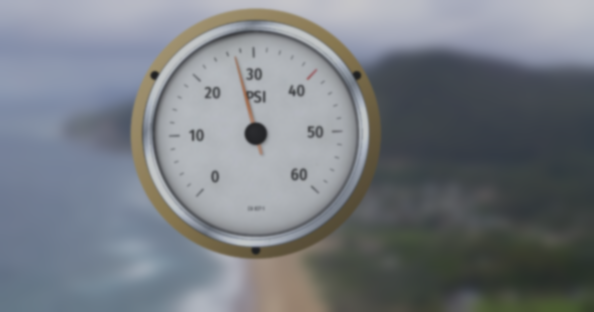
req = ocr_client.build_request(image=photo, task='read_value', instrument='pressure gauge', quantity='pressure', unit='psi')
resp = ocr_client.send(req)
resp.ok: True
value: 27 psi
